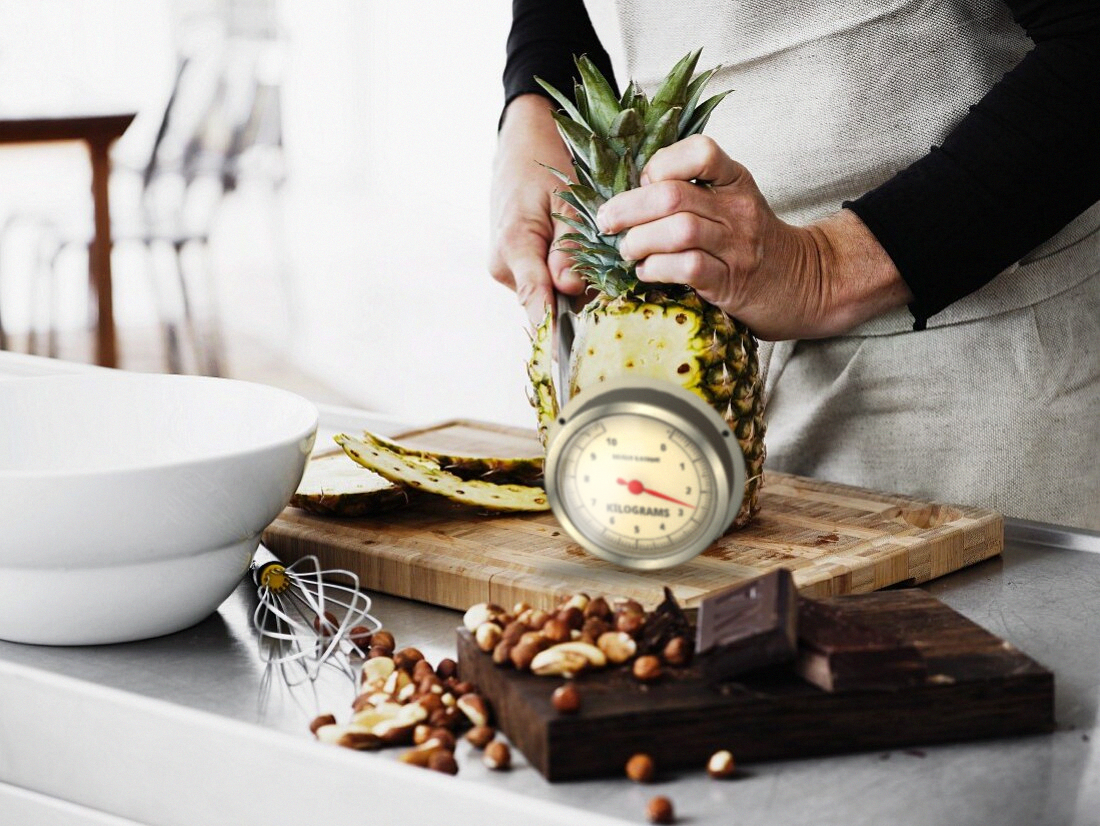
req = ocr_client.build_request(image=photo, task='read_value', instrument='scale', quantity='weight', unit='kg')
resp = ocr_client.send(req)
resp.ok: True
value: 2.5 kg
